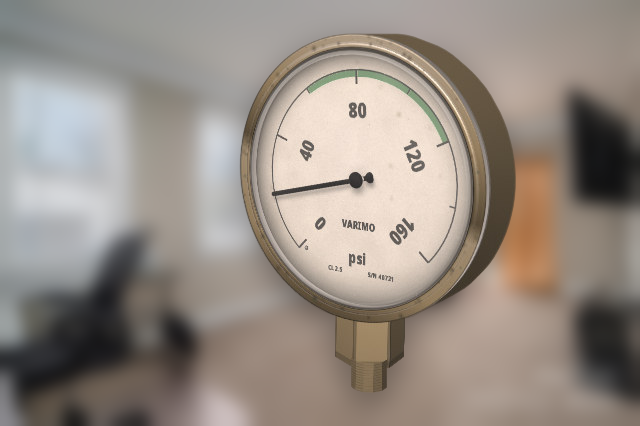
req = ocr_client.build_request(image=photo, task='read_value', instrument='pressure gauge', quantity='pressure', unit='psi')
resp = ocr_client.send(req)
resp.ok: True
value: 20 psi
